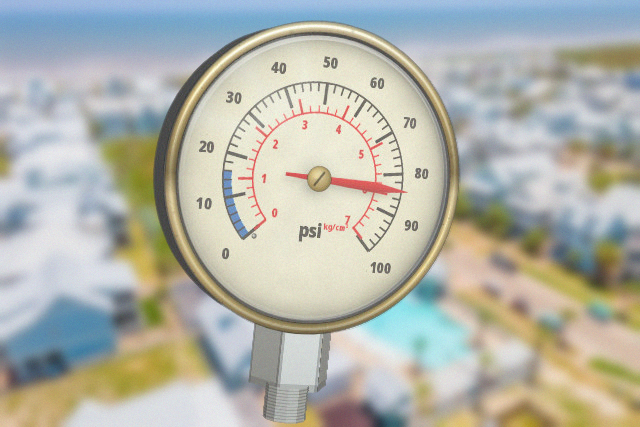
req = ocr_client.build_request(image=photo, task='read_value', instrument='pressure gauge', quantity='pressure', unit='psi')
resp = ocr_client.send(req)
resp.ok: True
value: 84 psi
